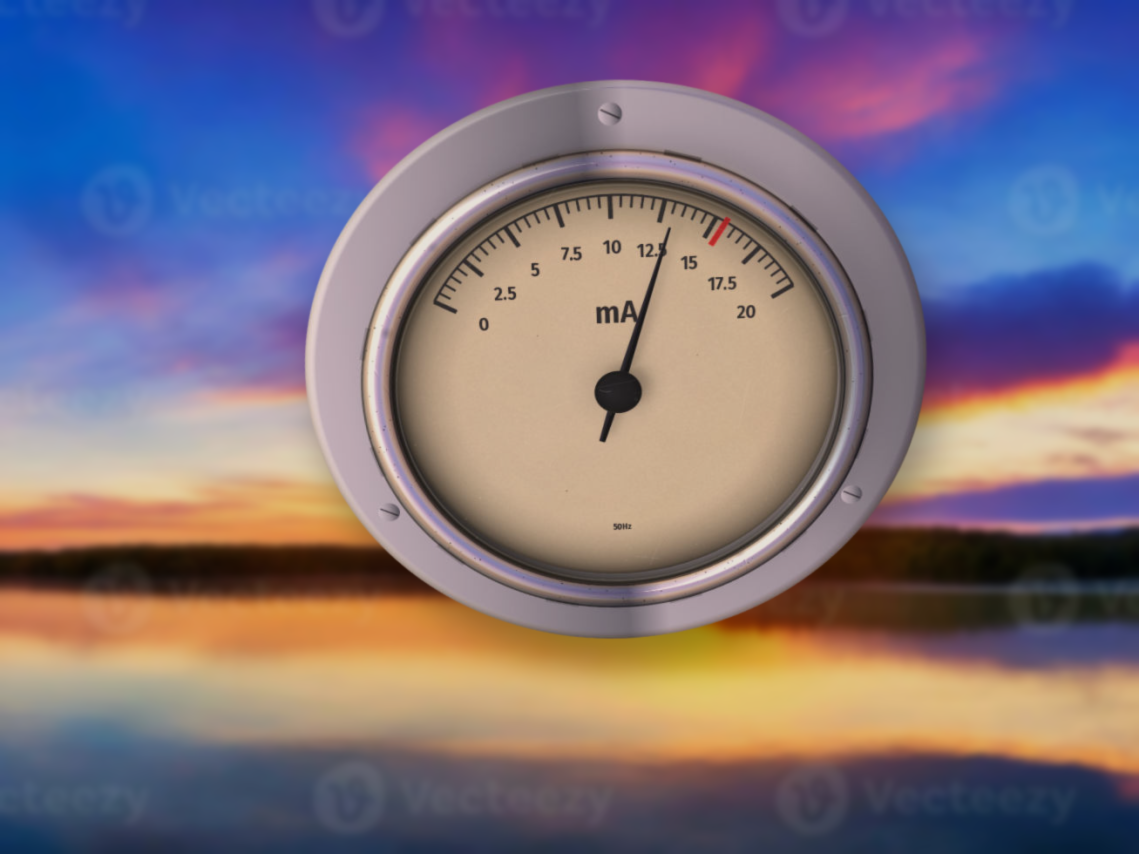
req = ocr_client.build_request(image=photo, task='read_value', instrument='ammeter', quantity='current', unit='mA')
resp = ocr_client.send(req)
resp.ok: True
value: 13 mA
